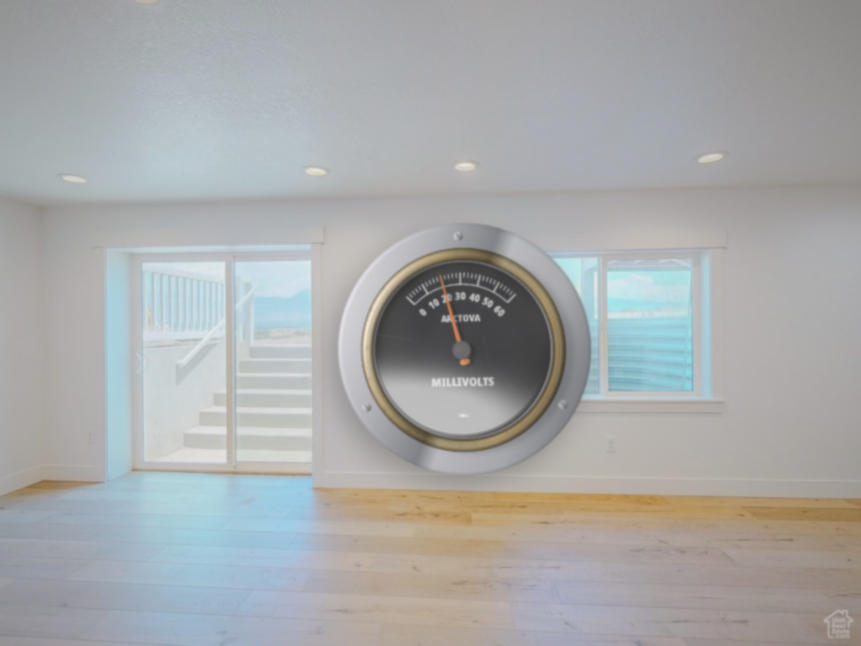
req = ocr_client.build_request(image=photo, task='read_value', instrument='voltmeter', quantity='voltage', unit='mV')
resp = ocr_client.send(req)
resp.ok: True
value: 20 mV
